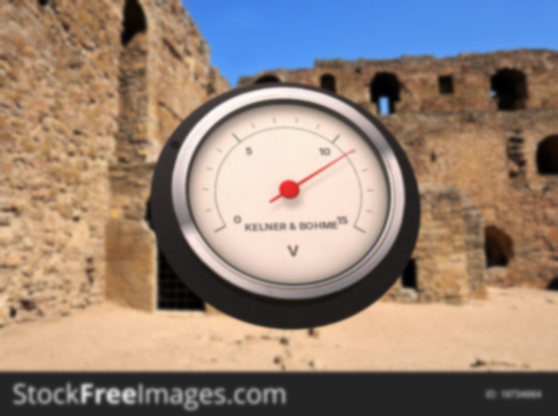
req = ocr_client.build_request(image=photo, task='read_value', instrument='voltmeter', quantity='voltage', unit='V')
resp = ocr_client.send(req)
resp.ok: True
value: 11 V
